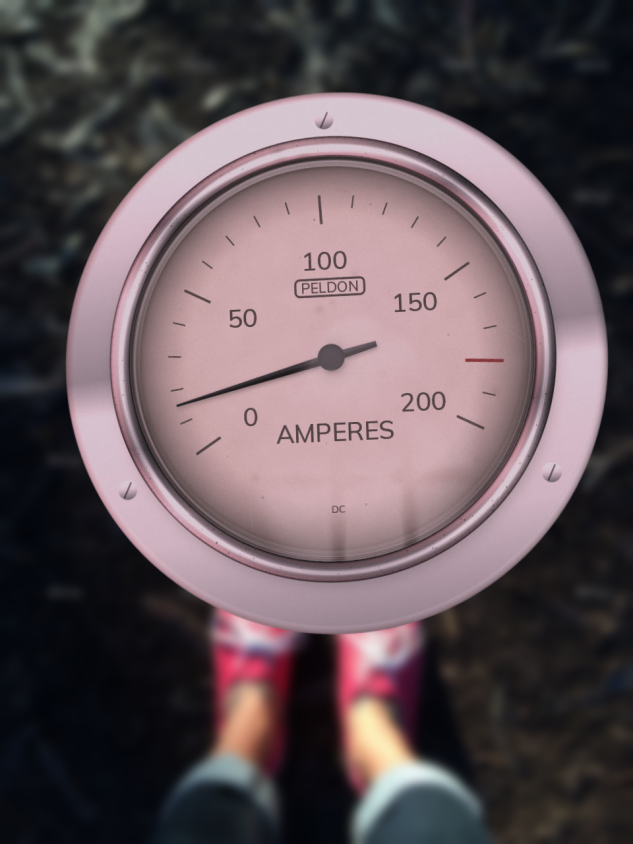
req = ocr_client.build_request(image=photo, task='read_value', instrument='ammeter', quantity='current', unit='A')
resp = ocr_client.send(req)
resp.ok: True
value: 15 A
